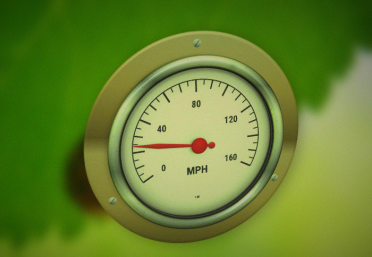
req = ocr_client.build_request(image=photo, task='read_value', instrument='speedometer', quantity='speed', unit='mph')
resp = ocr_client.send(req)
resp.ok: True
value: 25 mph
